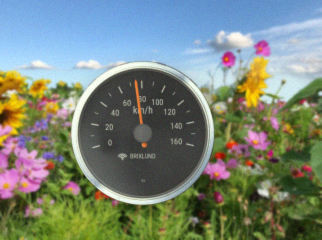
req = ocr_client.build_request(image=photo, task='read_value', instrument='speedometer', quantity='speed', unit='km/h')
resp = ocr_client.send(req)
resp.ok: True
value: 75 km/h
